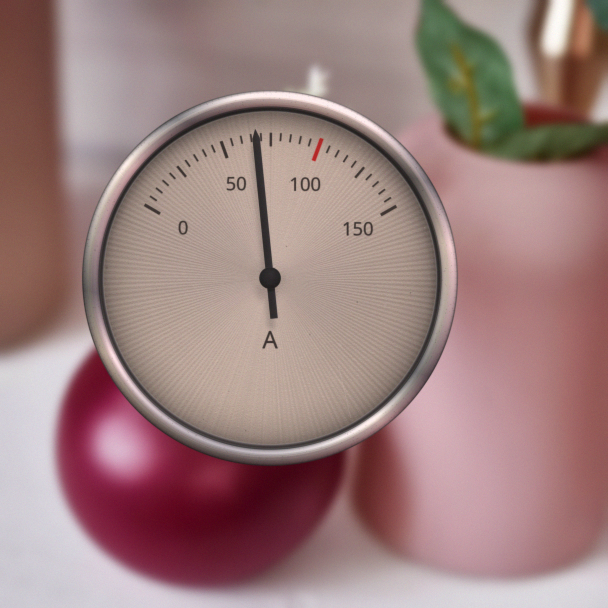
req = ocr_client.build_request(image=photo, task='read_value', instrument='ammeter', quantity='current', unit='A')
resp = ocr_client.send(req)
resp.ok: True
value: 67.5 A
